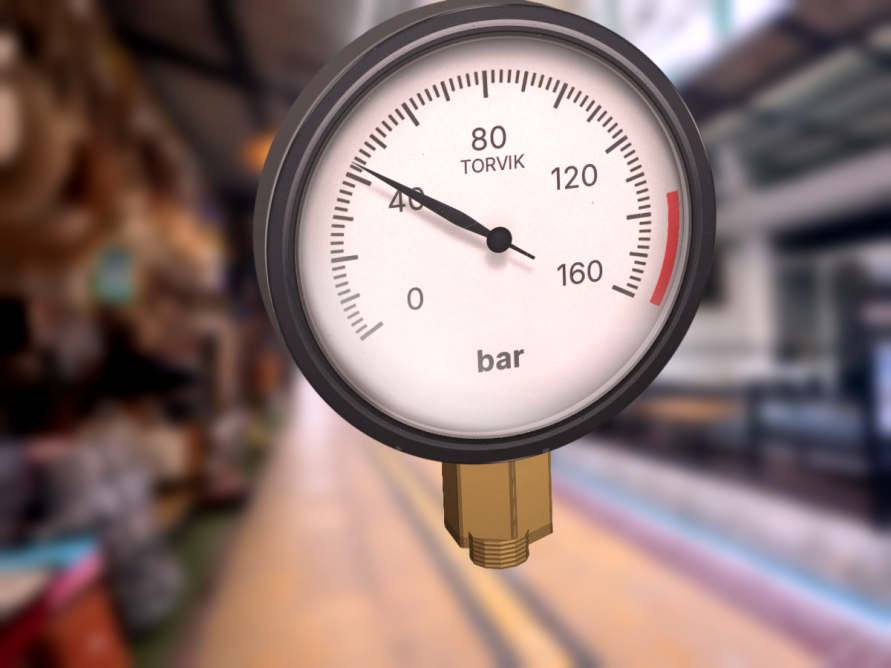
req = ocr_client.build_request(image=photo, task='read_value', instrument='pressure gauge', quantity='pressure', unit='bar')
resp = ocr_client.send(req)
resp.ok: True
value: 43 bar
